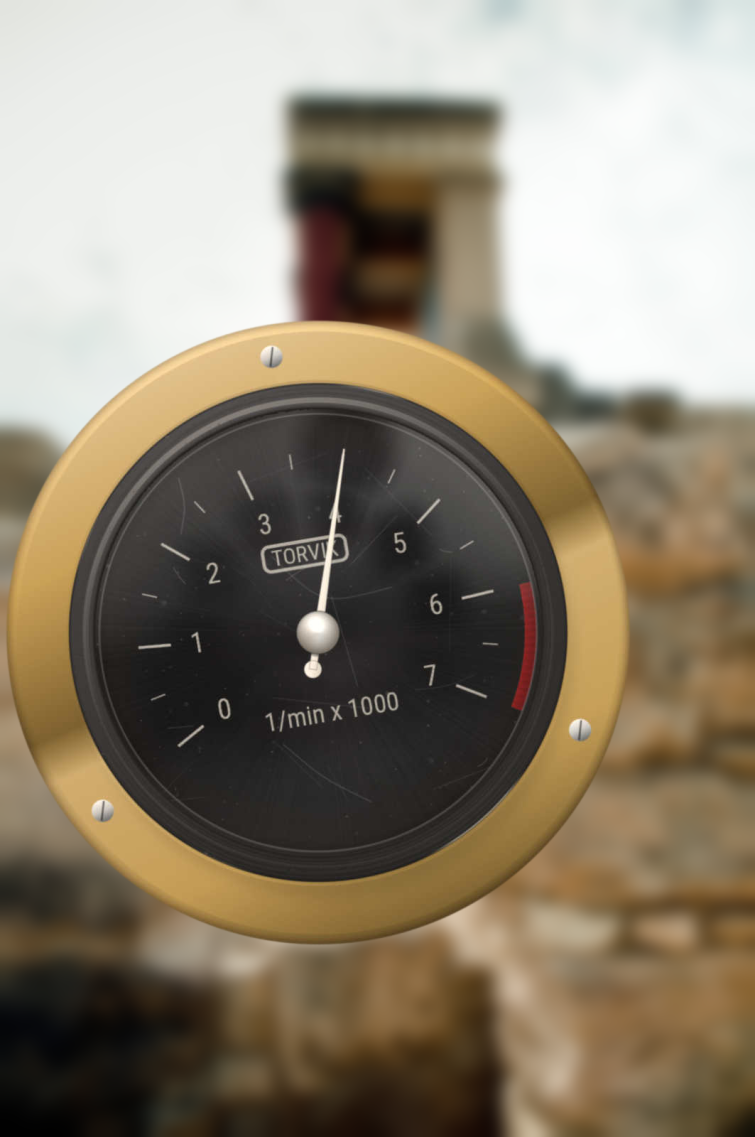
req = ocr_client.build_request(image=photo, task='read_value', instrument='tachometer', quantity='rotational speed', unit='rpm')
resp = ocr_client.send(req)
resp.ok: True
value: 4000 rpm
